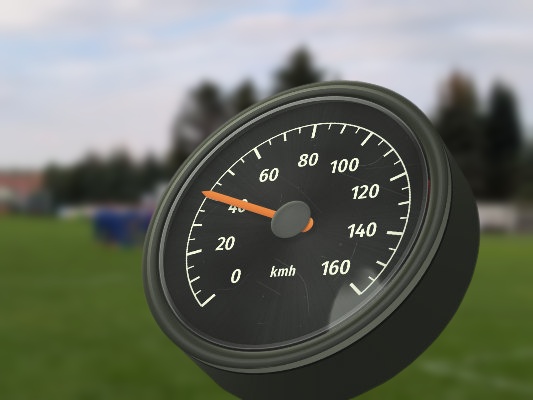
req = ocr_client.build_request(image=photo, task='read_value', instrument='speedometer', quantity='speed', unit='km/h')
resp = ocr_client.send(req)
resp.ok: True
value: 40 km/h
